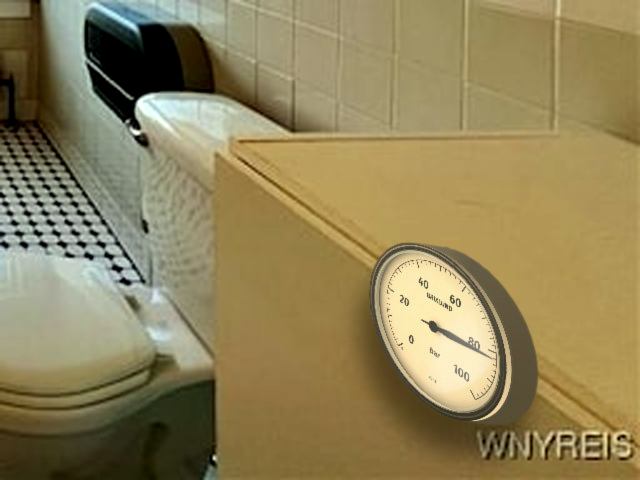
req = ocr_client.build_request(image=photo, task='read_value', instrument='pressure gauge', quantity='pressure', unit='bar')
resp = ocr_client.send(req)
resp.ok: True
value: 82 bar
